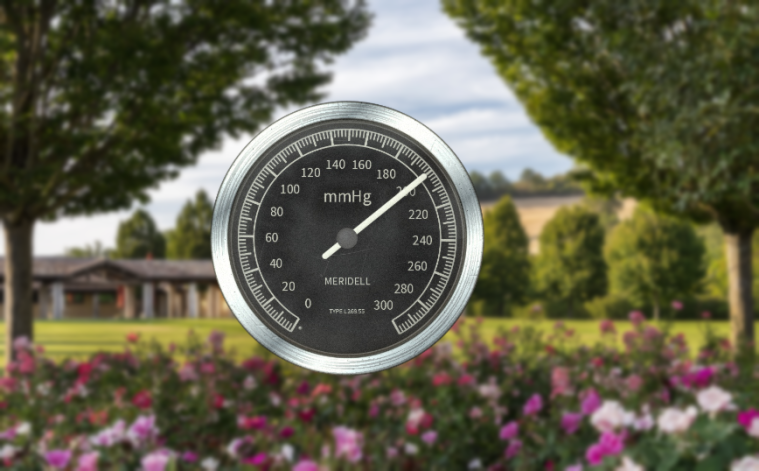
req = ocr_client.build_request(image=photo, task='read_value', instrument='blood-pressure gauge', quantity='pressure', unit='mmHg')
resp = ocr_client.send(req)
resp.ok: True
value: 200 mmHg
